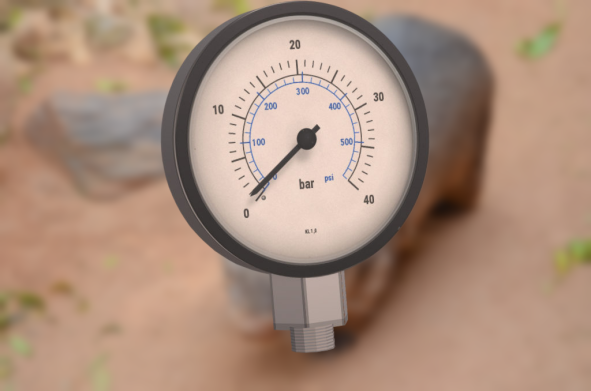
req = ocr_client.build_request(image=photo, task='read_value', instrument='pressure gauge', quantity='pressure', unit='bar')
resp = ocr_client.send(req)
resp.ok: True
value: 1 bar
